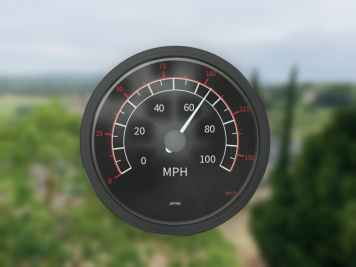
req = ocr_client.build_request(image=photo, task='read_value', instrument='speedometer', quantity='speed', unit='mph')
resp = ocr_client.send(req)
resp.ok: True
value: 65 mph
